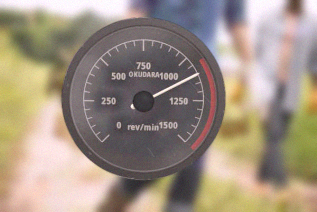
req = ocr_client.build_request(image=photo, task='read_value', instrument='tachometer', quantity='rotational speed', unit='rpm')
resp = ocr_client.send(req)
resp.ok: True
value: 1100 rpm
